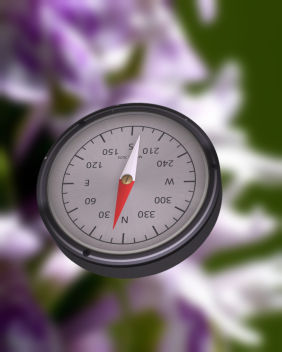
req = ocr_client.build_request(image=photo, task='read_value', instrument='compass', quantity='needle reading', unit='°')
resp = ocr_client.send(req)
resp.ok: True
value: 10 °
